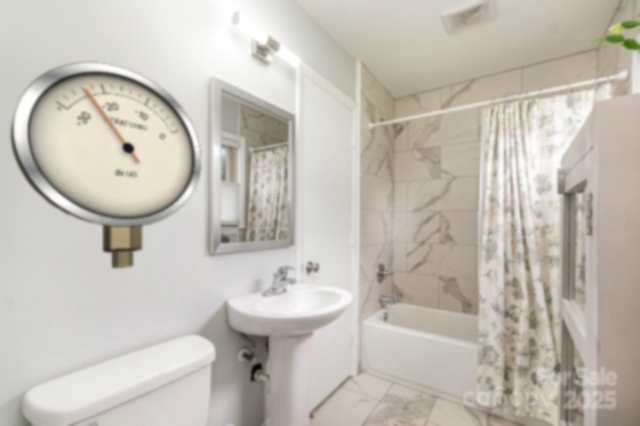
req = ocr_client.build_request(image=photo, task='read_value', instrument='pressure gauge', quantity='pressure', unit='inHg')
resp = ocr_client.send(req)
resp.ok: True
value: -24 inHg
